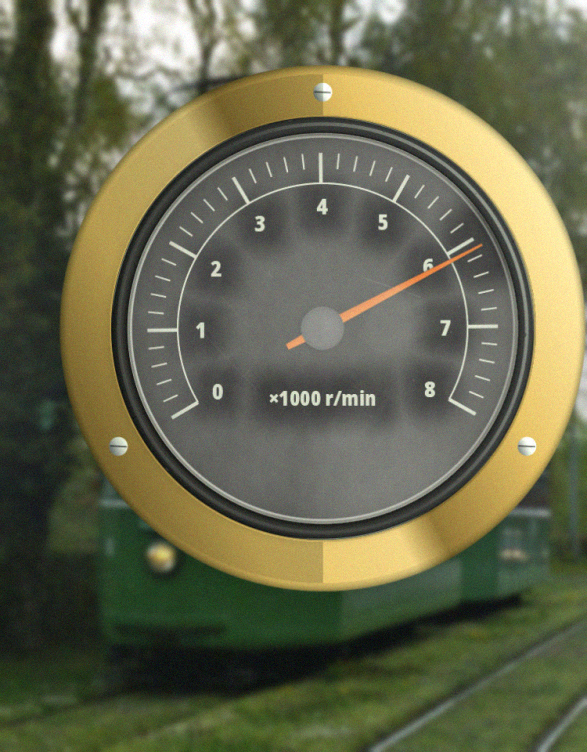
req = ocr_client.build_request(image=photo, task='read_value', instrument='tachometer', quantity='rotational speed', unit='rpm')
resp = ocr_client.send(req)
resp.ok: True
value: 6100 rpm
